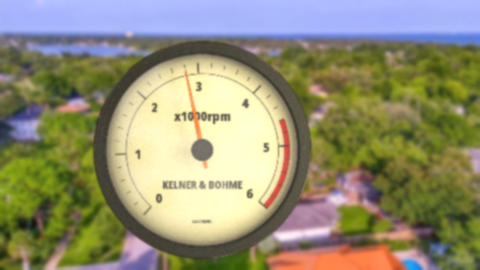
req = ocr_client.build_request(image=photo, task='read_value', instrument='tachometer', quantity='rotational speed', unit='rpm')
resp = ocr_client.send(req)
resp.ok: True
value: 2800 rpm
